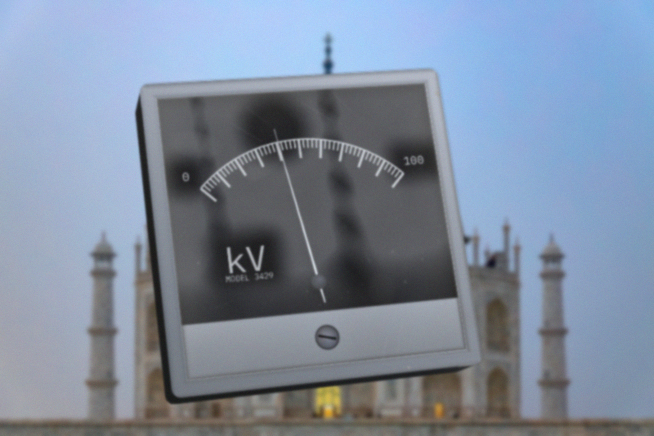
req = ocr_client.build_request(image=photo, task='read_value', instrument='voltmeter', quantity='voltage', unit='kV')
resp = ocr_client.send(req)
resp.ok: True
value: 40 kV
